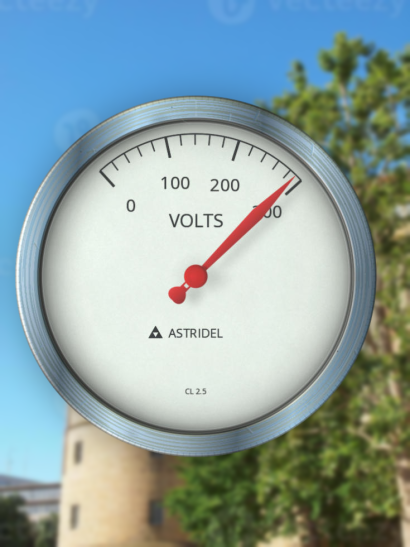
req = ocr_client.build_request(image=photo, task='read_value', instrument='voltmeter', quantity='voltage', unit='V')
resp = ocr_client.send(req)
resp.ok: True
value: 290 V
